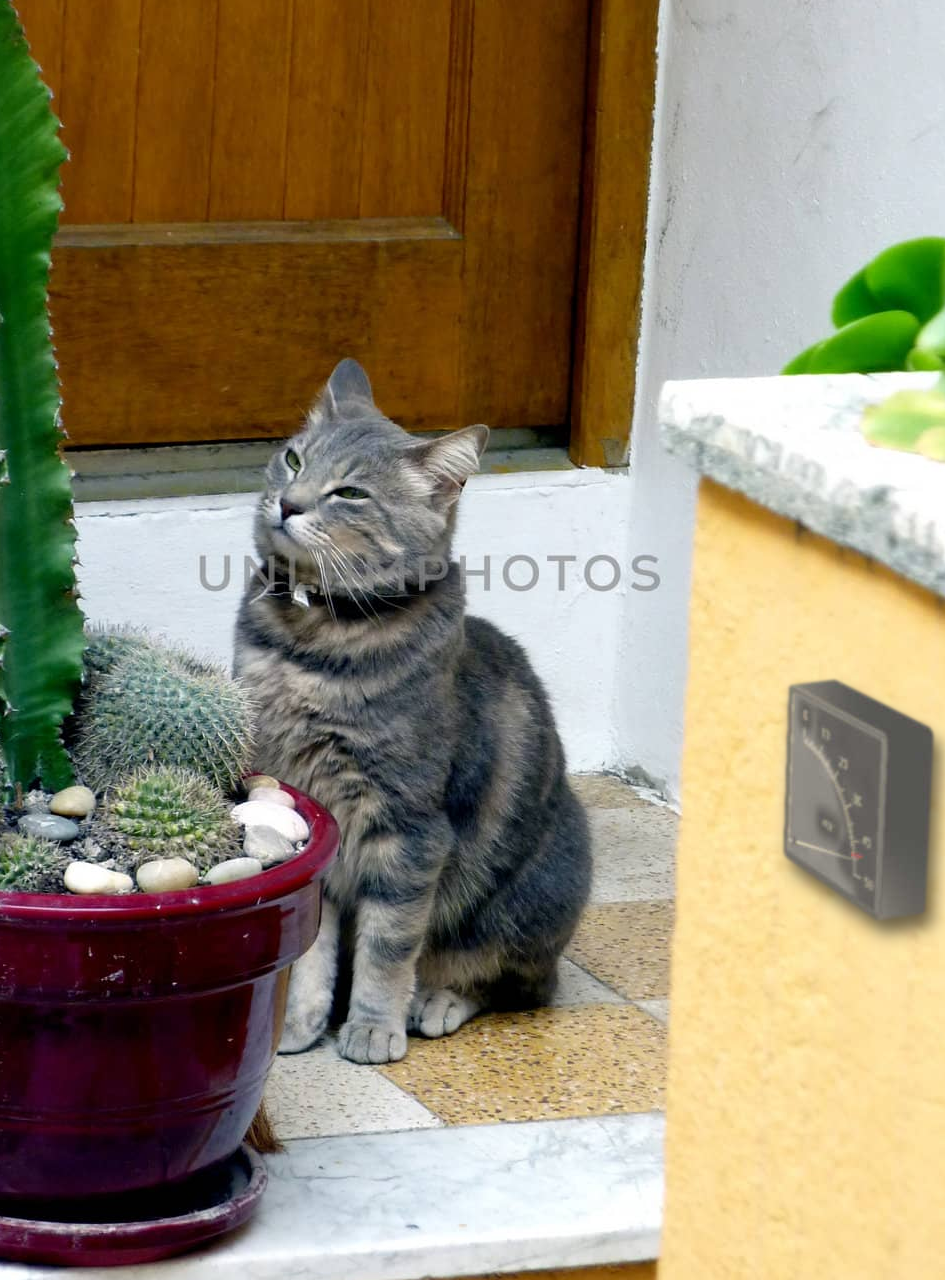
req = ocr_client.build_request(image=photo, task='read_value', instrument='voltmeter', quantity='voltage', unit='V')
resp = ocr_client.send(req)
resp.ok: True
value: 45 V
